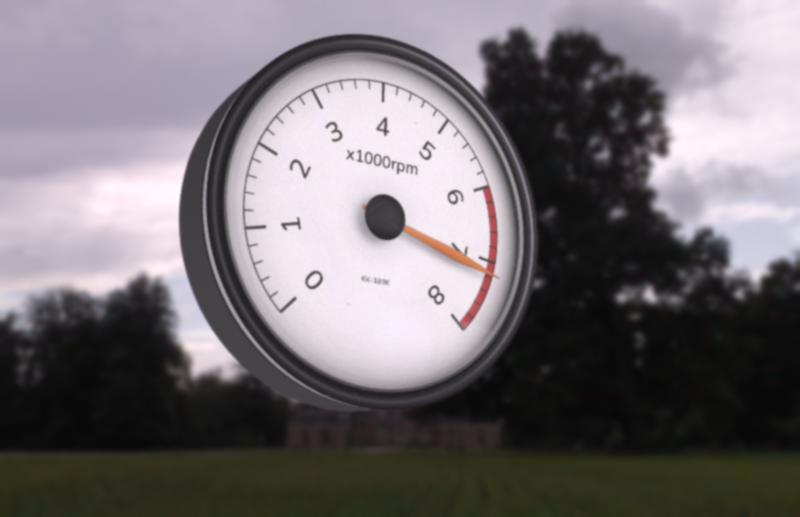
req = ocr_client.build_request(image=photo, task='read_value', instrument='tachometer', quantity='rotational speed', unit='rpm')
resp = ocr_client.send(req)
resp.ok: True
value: 7200 rpm
